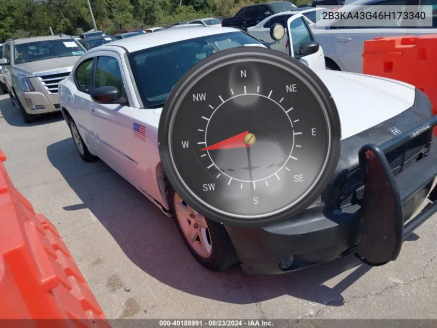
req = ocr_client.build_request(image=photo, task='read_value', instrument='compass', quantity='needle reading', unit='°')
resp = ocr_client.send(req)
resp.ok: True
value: 262.5 °
